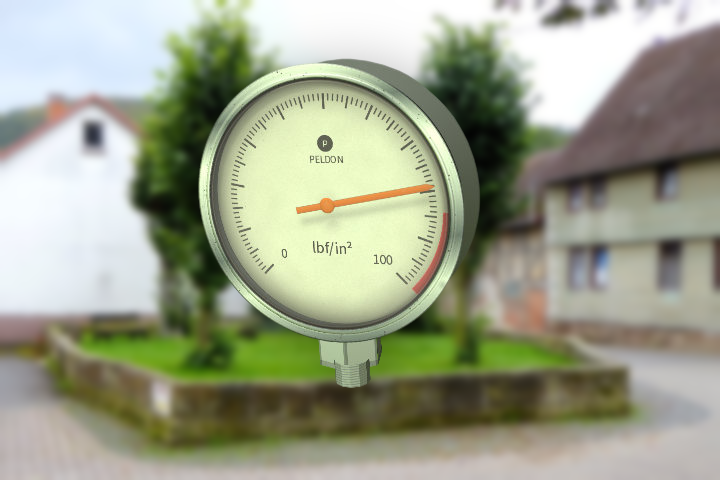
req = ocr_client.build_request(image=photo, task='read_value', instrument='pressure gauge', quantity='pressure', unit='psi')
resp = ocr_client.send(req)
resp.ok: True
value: 79 psi
